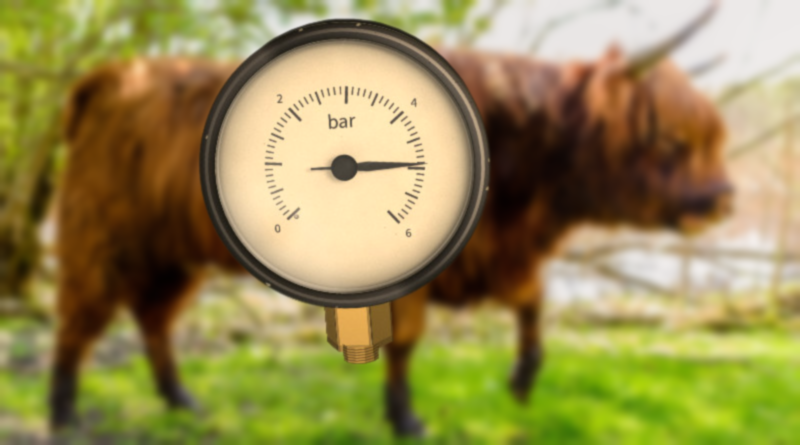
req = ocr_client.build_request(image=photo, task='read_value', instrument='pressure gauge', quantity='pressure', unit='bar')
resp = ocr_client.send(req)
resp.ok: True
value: 4.9 bar
